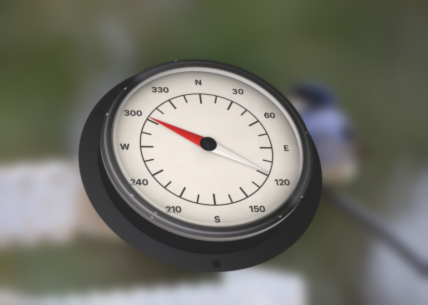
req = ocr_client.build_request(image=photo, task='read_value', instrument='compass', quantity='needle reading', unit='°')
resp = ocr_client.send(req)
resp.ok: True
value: 300 °
